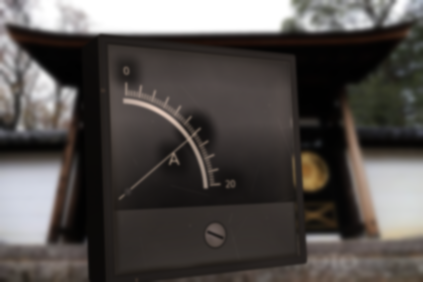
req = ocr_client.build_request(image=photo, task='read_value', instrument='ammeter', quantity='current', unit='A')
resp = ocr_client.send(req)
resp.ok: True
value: 12 A
